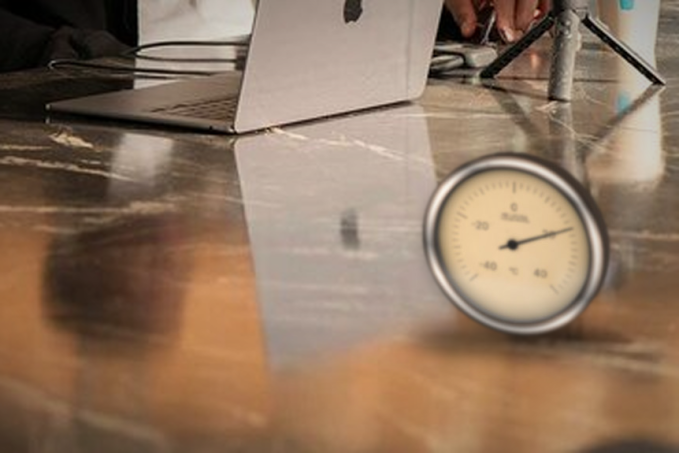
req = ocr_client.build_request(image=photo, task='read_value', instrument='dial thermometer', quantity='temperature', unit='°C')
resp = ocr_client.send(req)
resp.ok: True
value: 20 °C
